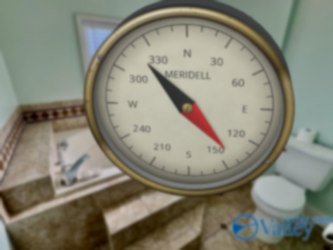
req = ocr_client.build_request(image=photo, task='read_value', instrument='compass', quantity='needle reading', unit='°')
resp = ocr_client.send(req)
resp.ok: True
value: 140 °
